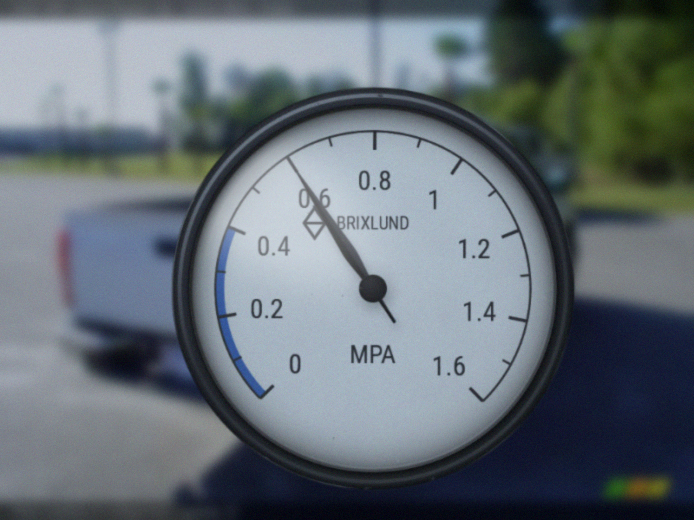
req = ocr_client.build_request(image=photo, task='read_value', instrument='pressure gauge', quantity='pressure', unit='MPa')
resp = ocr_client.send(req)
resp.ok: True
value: 0.6 MPa
